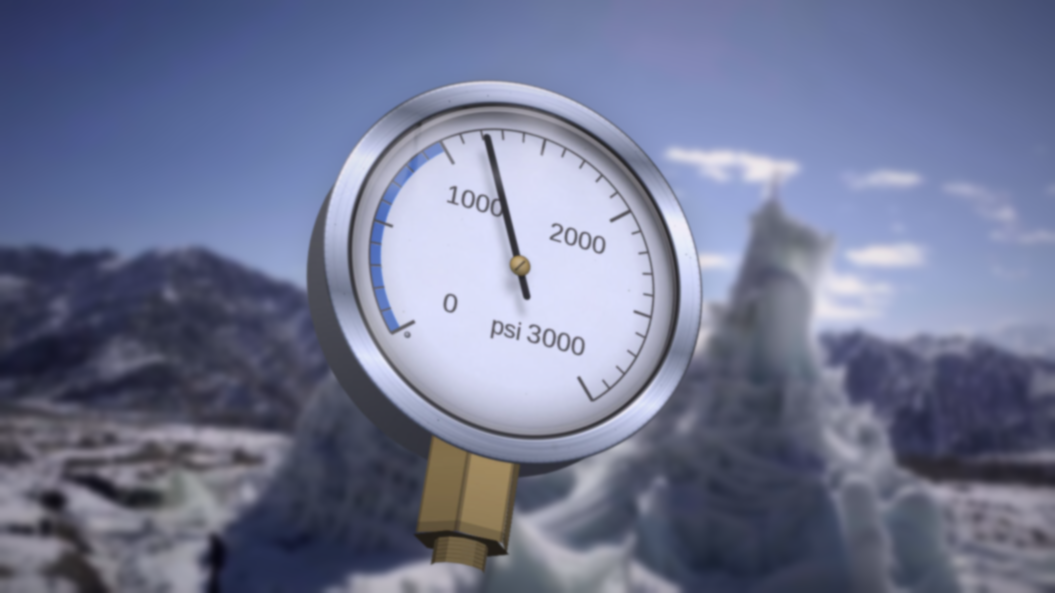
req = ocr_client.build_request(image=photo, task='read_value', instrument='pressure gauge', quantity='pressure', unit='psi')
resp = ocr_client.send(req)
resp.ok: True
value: 1200 psi
